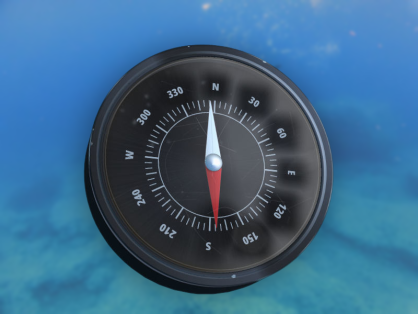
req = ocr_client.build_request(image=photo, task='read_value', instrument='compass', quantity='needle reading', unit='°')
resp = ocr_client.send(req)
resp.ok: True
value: 175 °
